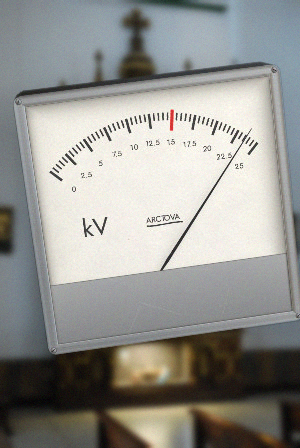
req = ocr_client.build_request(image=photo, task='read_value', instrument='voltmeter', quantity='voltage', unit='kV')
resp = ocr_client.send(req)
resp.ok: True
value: 23.5 kV
